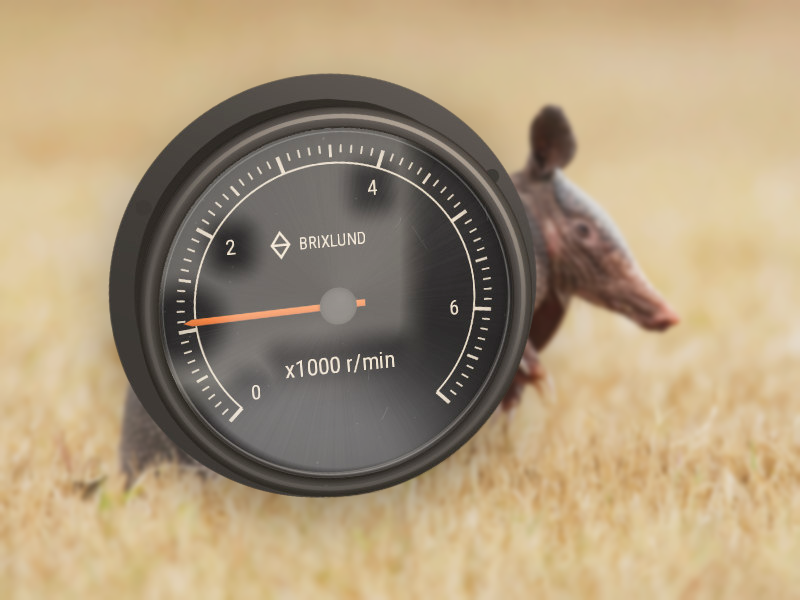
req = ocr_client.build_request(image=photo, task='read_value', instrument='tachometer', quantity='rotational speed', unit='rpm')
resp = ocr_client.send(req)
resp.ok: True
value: 1100 rpm
